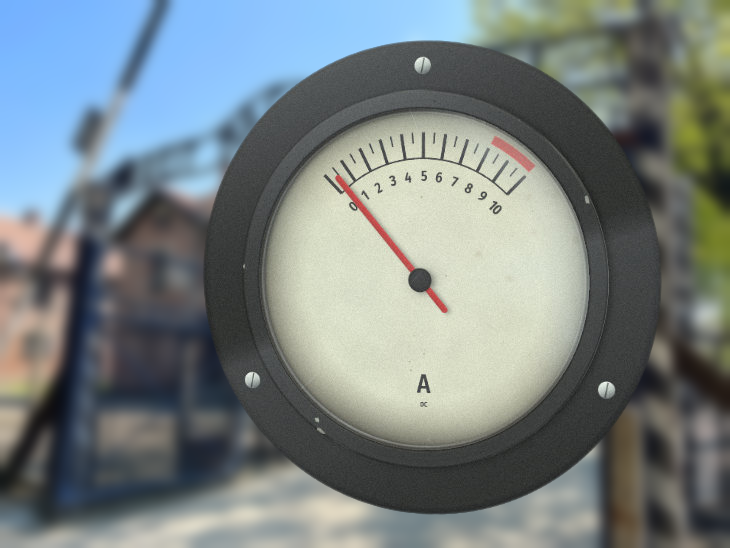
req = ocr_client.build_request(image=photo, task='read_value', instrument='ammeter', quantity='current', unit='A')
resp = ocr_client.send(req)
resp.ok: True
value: 0.5 A
